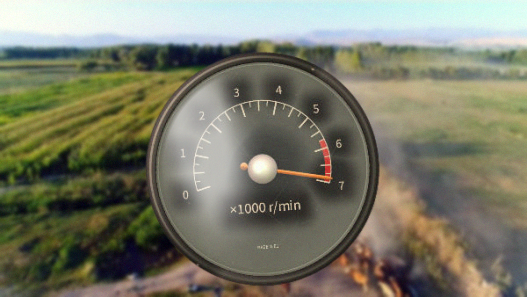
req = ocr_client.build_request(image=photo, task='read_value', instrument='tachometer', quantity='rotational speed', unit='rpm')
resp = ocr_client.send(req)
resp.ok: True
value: 6875 rpm
